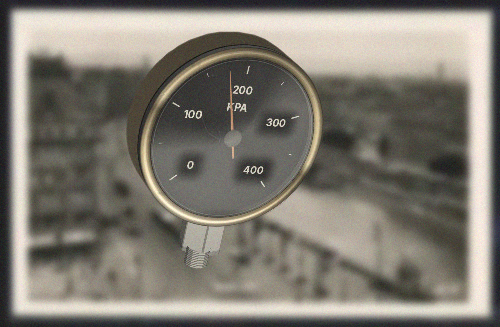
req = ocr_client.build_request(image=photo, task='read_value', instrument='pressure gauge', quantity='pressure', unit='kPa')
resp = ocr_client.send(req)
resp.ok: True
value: 175 kPa
